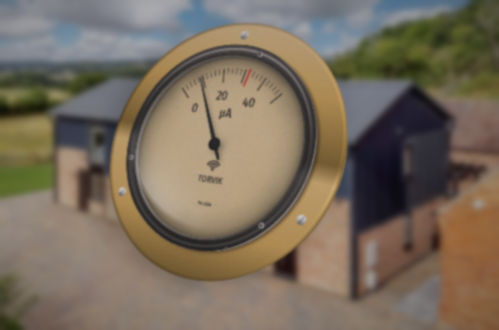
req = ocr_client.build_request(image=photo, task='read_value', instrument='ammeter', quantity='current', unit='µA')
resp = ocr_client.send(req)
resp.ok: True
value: 10 µA
